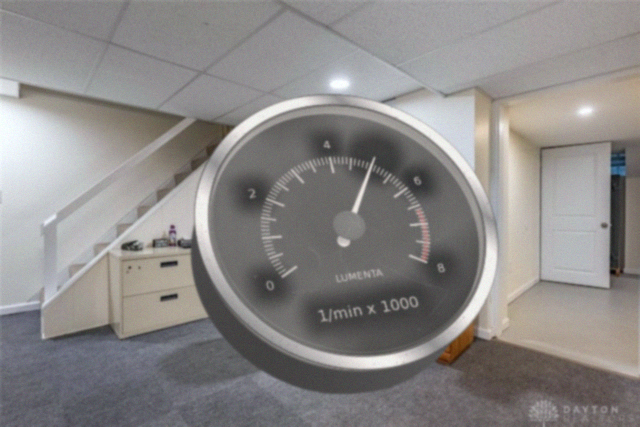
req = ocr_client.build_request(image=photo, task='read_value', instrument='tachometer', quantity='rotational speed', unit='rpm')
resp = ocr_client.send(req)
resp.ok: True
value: 5000 rpm
